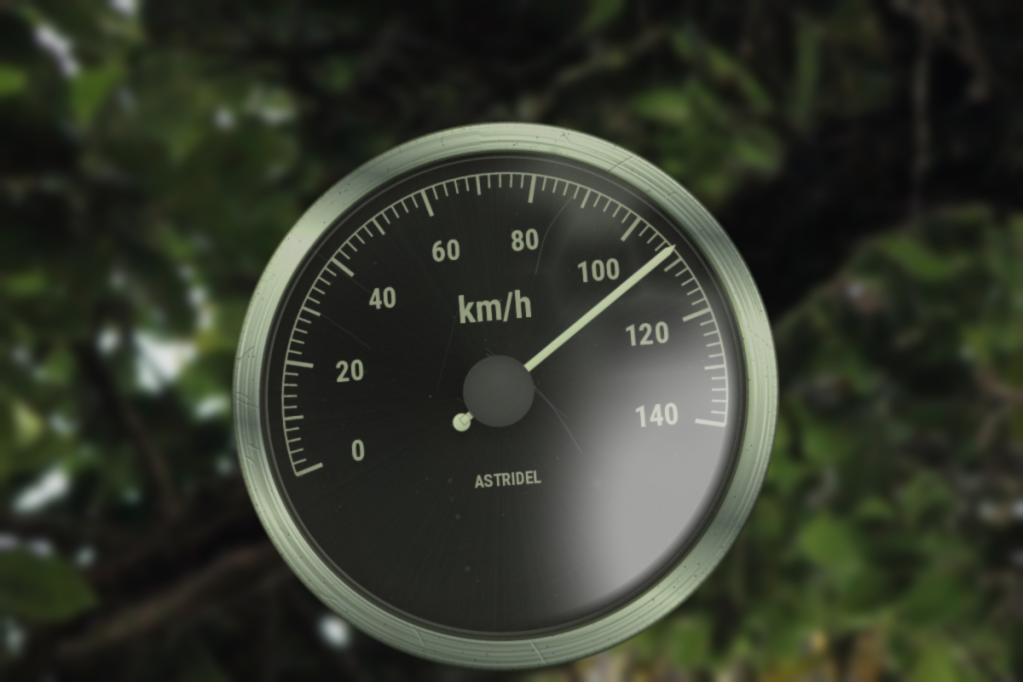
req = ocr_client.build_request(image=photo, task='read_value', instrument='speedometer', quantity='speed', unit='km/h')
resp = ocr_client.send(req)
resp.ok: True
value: 108 km/h
